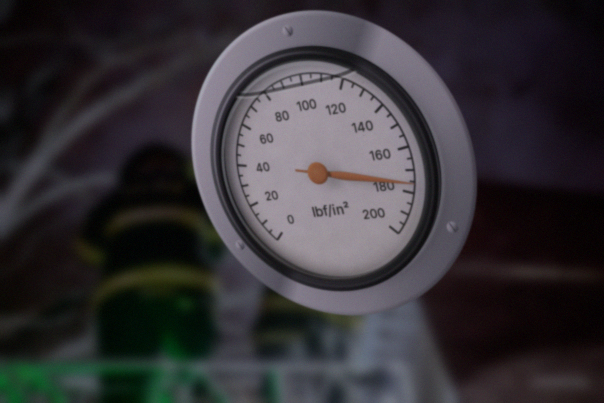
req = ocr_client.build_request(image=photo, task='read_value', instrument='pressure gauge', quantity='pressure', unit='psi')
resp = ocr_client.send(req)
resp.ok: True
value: 175 psi
